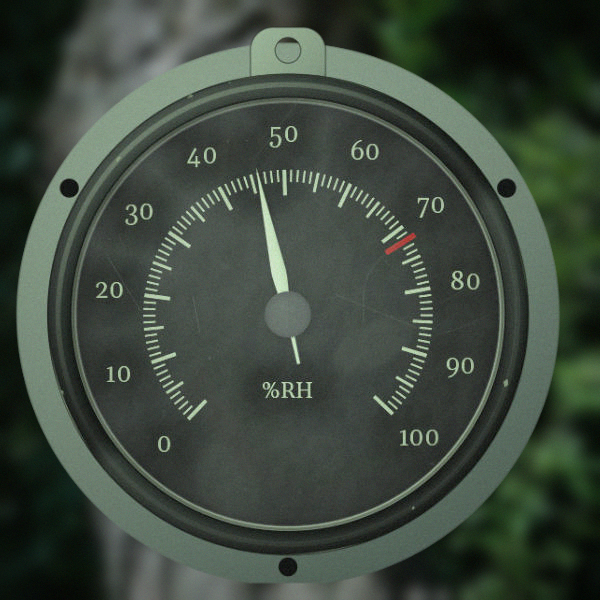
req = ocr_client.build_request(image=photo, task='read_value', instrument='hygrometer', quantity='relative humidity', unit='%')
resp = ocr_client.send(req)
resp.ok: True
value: 46 %
